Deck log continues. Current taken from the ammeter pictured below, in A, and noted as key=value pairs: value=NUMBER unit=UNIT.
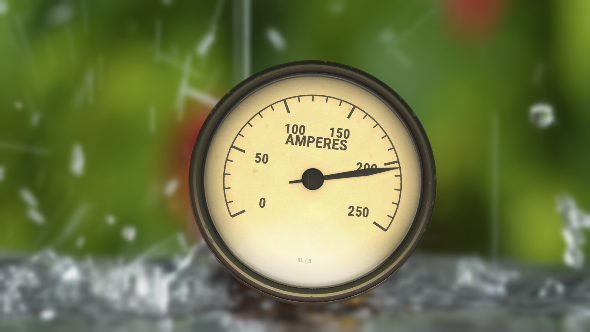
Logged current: value=205 unit=A
